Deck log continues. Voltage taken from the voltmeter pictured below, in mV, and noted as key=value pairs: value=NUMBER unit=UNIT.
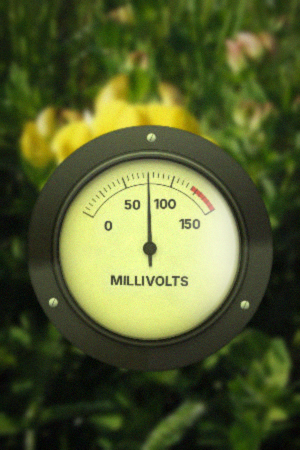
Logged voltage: value=75 unit=mV
